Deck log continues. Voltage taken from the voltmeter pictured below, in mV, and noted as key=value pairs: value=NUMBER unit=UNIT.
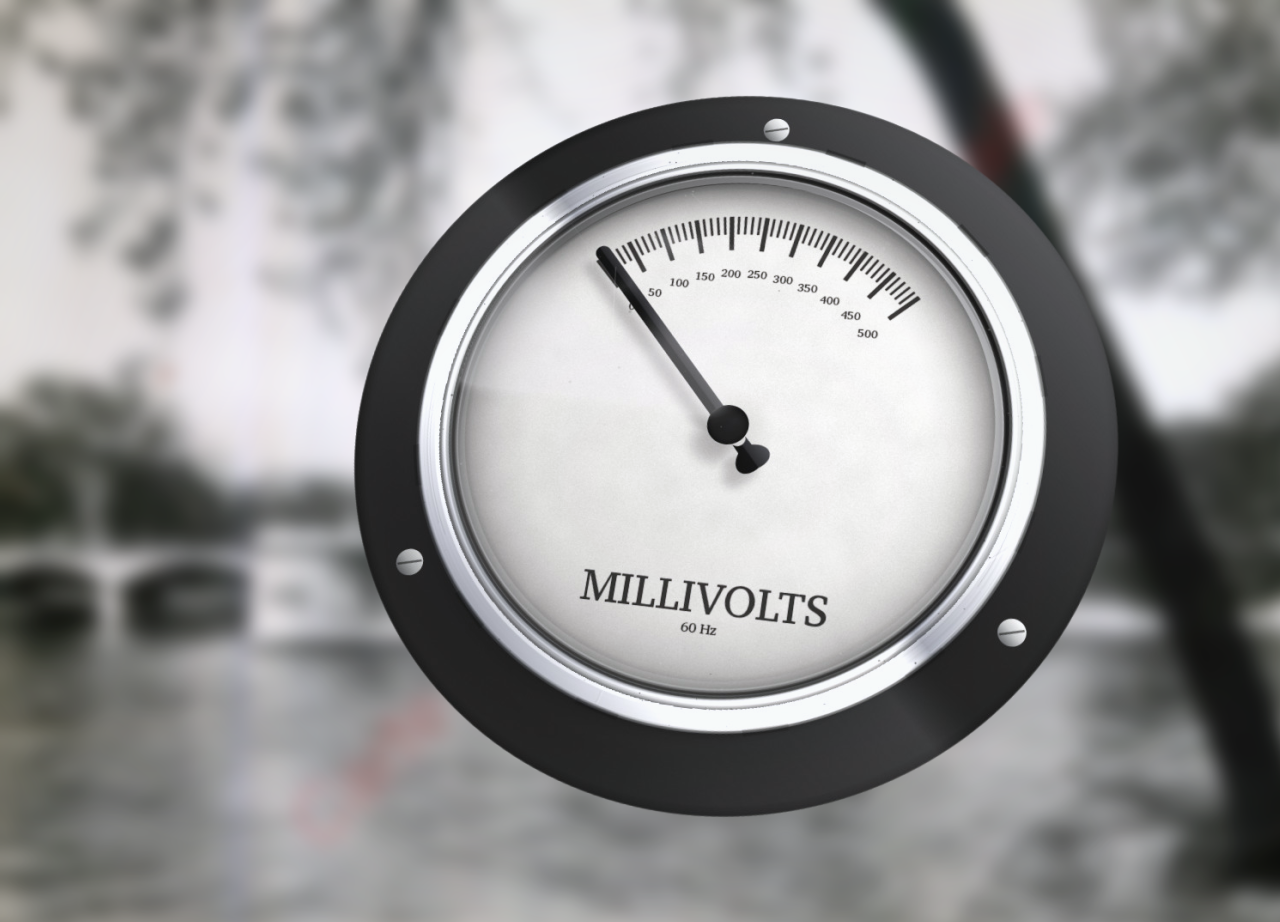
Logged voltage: value=10 unit=mV
